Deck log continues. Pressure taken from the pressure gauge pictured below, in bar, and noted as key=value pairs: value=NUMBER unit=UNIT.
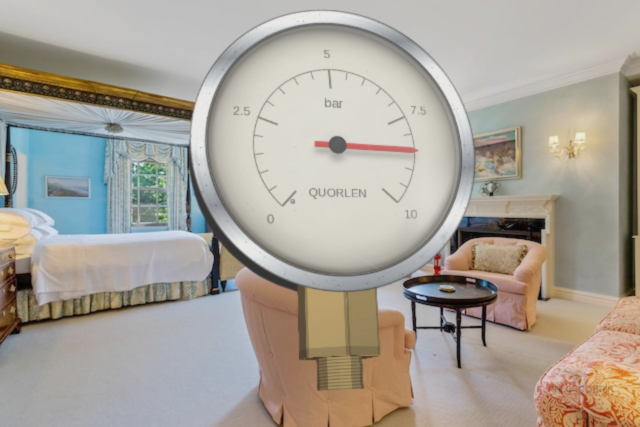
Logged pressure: value=8.5 unit=bar
